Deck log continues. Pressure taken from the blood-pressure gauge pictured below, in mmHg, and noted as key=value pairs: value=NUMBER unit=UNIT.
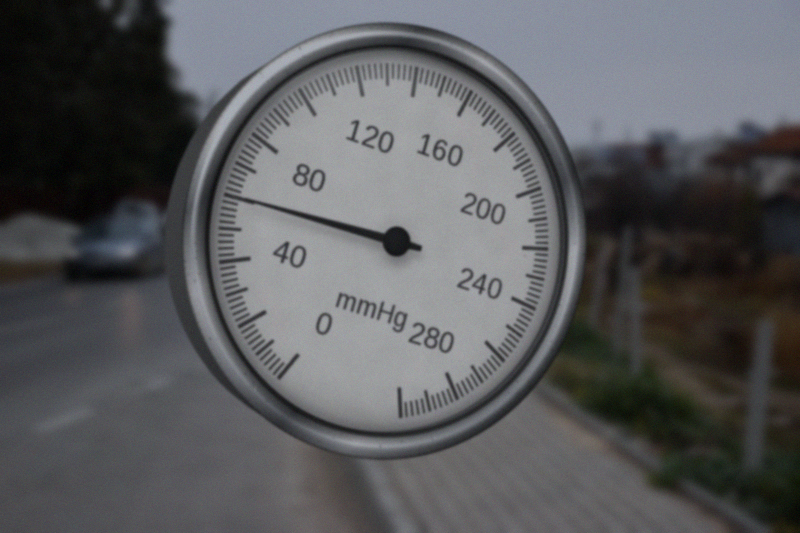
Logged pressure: value=60 unit=mmHg
